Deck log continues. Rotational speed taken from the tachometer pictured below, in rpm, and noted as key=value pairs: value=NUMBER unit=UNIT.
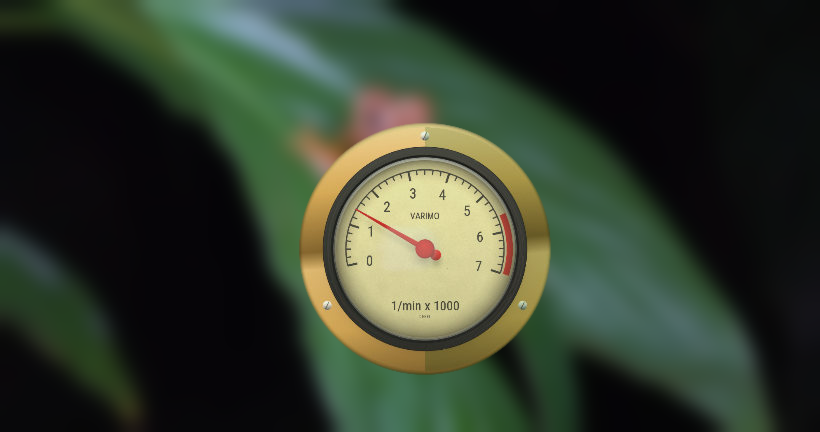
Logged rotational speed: value=1400 unit=rpm
